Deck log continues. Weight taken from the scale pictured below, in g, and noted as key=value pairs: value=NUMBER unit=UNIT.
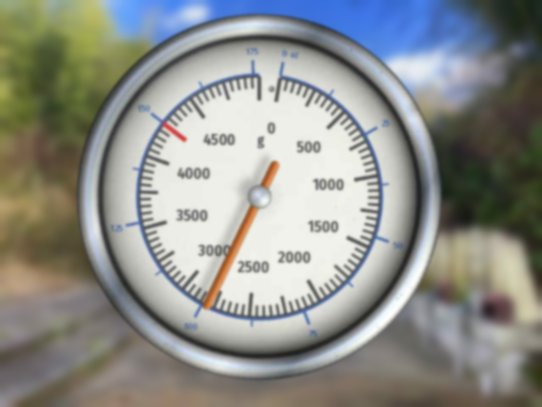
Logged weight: value=2800 unit=g
